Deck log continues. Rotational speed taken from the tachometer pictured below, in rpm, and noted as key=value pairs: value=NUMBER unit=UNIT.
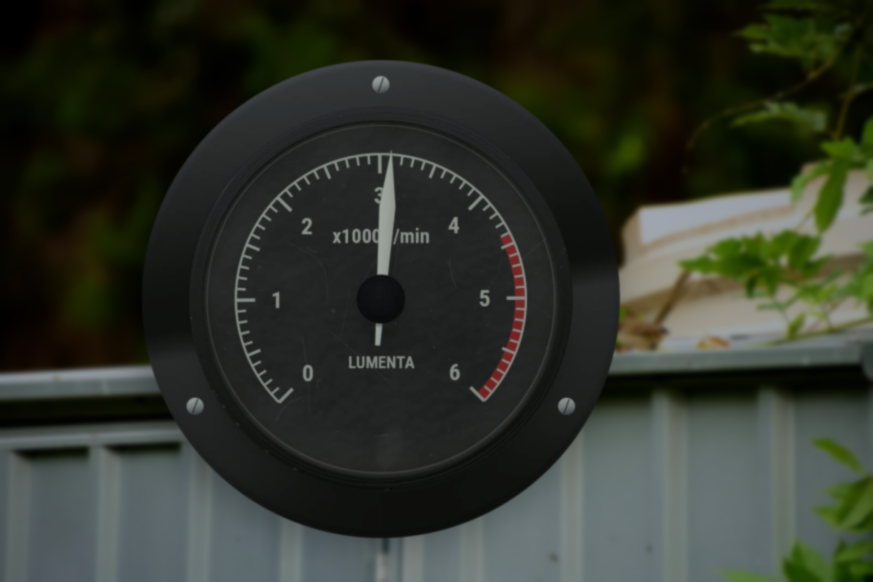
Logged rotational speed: value=3100 unit=rpm
